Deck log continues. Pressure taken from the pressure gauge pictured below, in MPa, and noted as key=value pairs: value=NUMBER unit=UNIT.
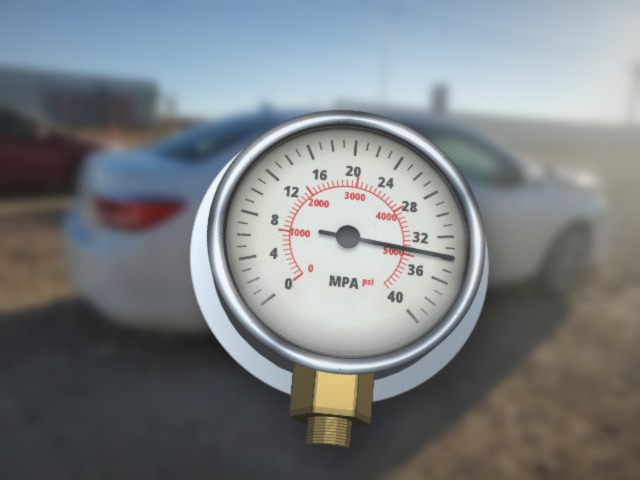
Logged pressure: value=34 unit=MPa
